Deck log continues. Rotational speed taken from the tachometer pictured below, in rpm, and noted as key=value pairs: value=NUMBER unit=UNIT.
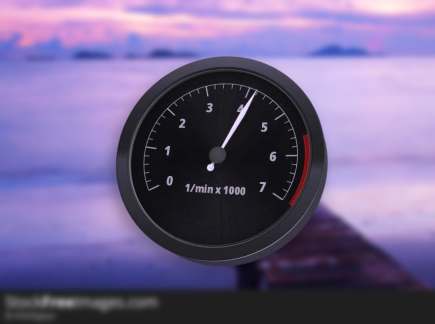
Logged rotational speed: value=4200 unit=rpm
